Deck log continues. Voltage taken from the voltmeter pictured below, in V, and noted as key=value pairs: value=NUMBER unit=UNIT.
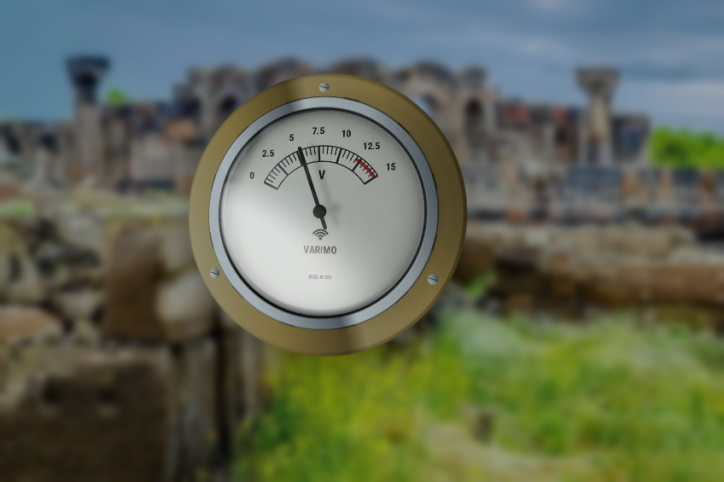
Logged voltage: value=5.5 unit=V
